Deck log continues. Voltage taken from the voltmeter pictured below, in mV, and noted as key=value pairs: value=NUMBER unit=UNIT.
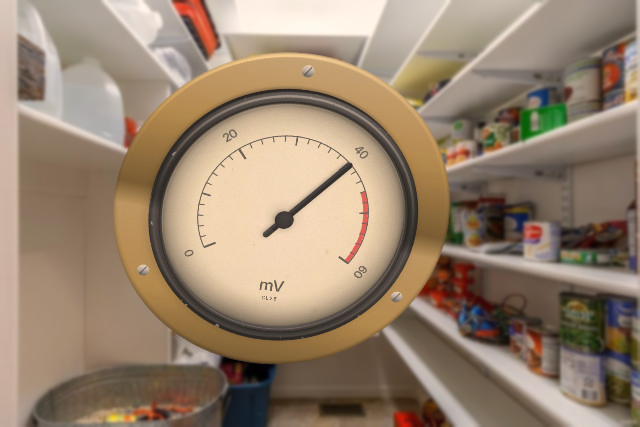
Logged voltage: value=40 unit=mV
